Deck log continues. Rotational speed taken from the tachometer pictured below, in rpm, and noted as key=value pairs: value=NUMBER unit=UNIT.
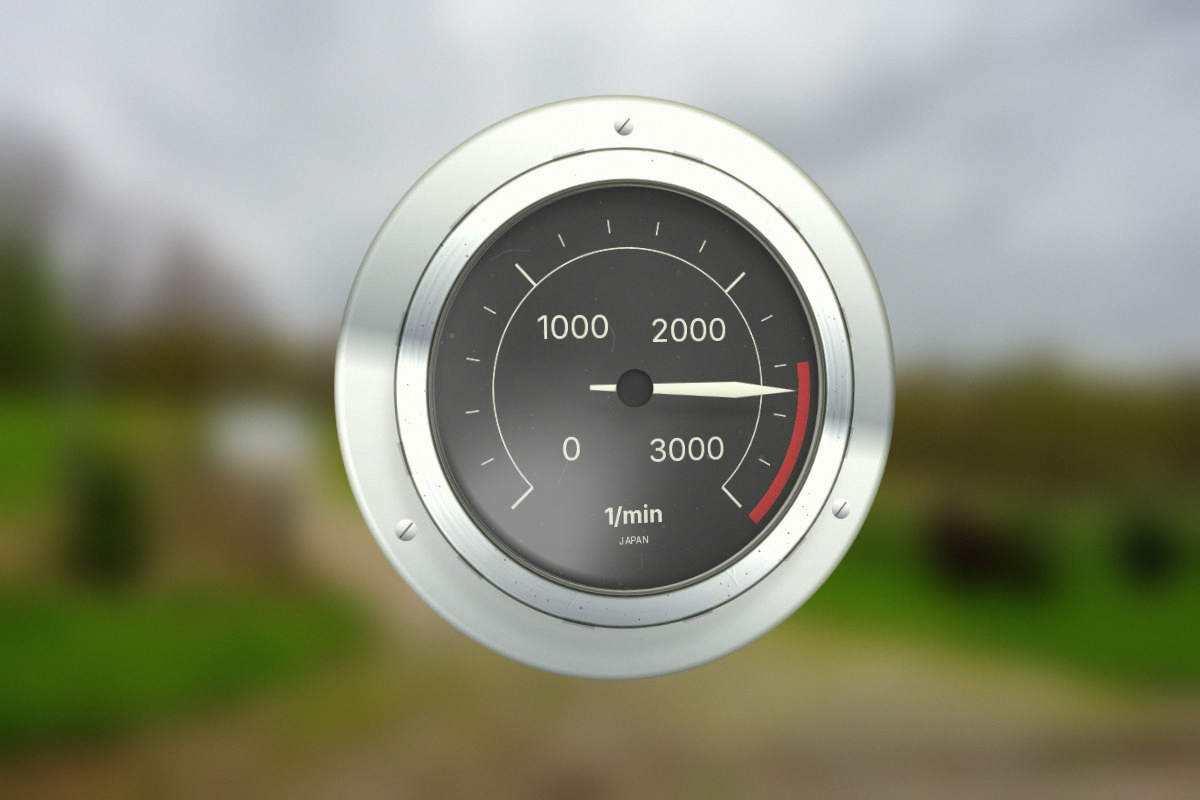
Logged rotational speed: value=2500 unit=rpm
